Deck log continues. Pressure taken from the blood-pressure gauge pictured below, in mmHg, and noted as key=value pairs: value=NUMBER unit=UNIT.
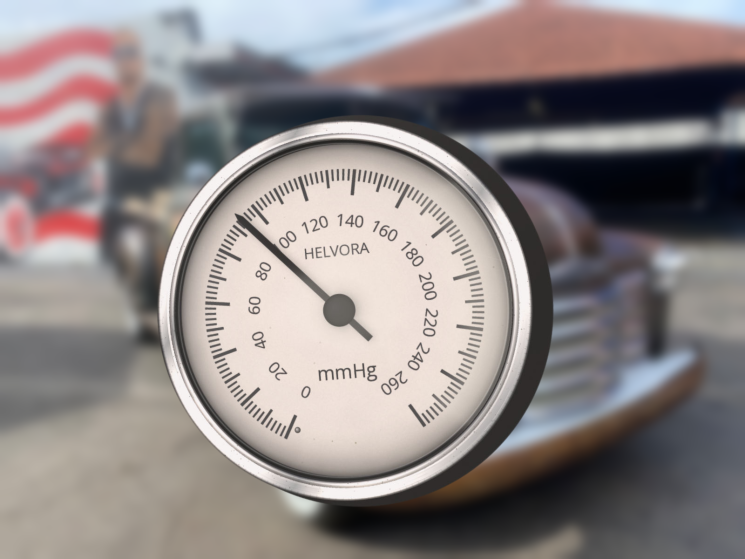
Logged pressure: value=94 unit=mmHg
